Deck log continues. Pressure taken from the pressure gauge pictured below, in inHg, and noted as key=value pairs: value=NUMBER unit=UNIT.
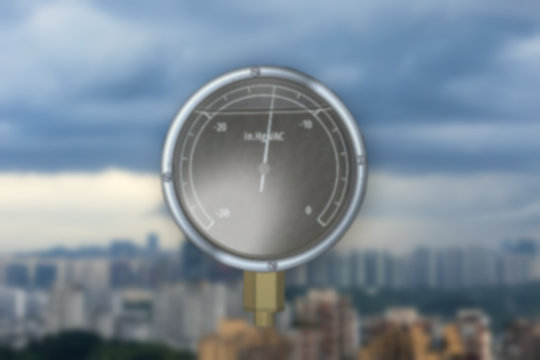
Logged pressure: value=-14 unit=inHg
